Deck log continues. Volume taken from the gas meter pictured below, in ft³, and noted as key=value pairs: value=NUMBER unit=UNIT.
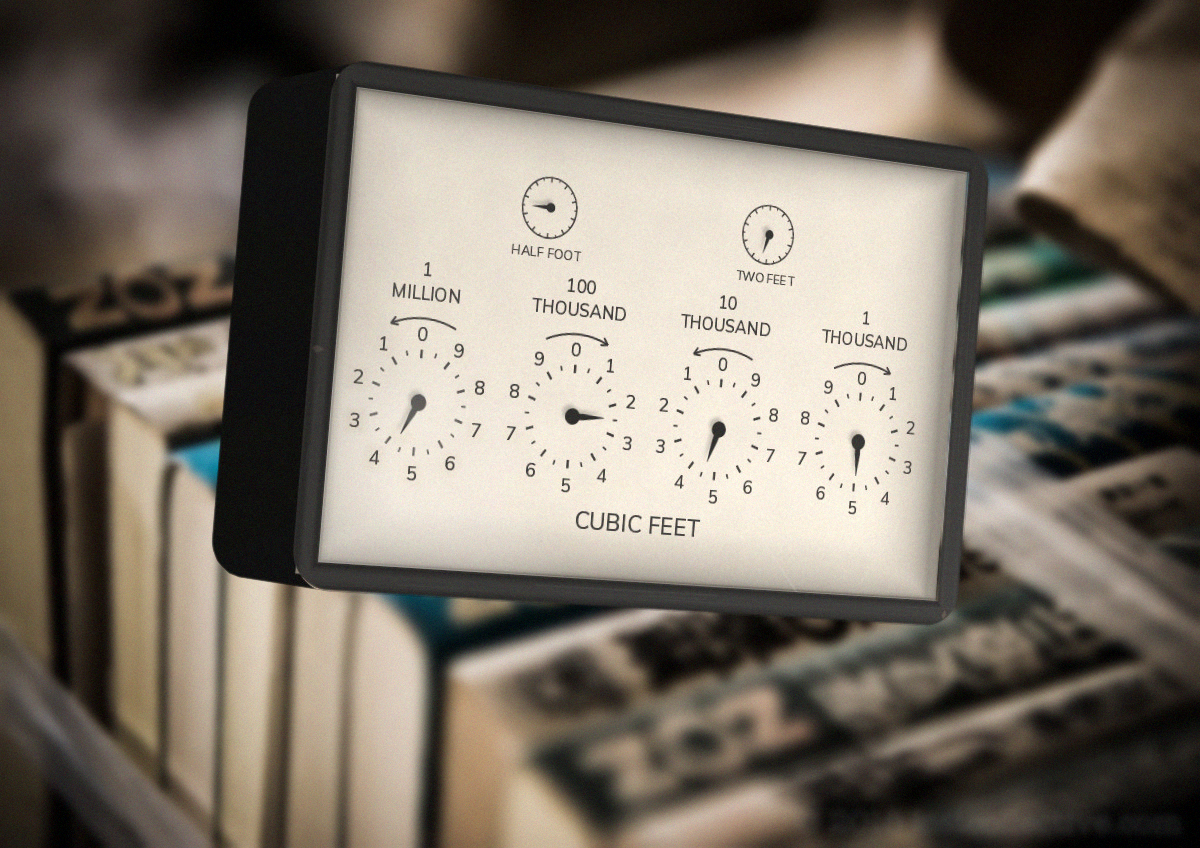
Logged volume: value=424500 unit=ft³
